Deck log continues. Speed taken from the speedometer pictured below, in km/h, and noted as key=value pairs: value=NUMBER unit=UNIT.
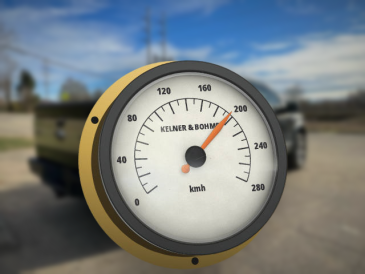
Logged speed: value=195 unit=km/h
